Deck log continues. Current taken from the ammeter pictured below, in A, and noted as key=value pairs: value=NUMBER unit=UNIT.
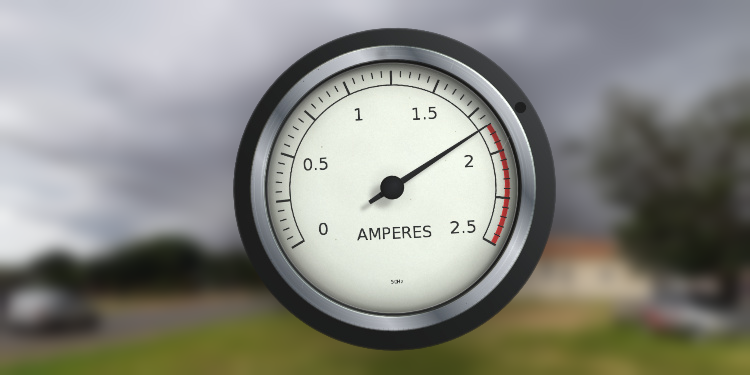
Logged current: value=1.85 unit=A
